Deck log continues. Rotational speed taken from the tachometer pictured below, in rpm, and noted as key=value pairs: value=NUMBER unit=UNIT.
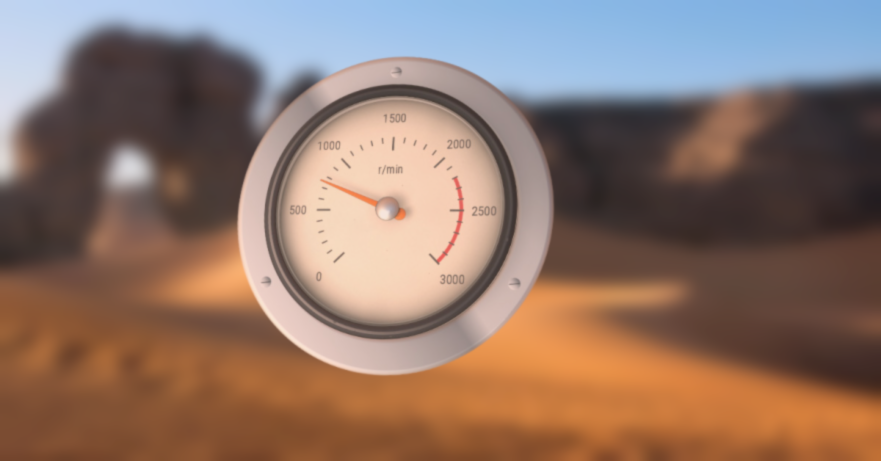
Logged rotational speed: value=750 unit=rpm
